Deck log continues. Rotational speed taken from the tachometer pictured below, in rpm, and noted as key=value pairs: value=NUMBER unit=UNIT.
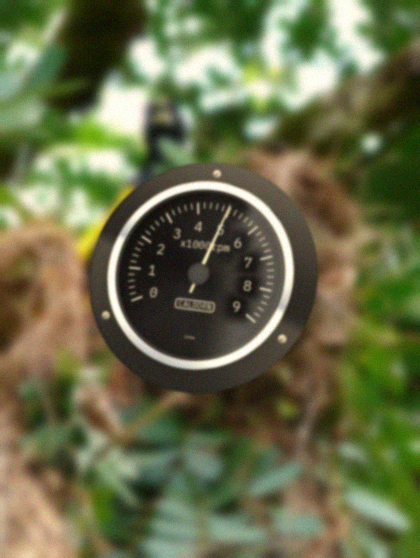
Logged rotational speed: value=5000 unit=rpm
